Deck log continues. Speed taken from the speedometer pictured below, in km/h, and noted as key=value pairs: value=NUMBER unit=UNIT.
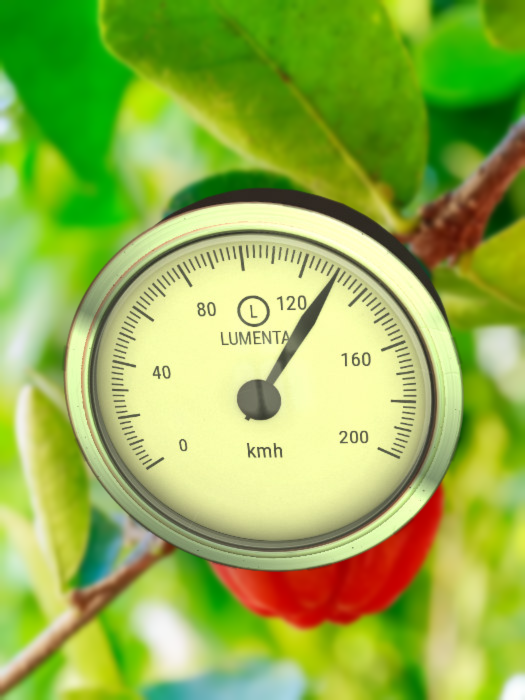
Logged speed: value=130 unit=km/h
